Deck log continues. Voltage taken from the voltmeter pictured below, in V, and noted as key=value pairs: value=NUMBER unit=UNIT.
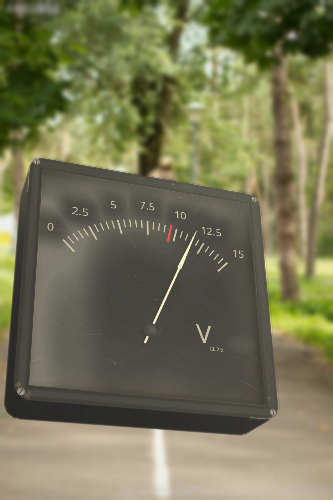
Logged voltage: value=11.5 unit=V
